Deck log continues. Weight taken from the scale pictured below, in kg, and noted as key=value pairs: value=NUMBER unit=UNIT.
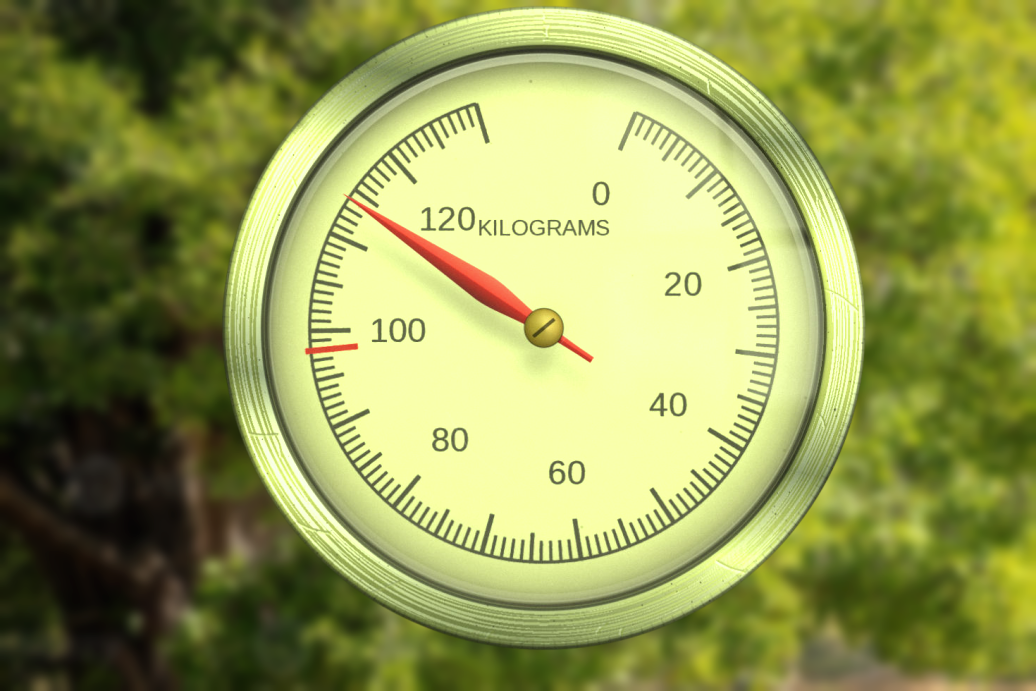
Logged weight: value=114 unit=kg
